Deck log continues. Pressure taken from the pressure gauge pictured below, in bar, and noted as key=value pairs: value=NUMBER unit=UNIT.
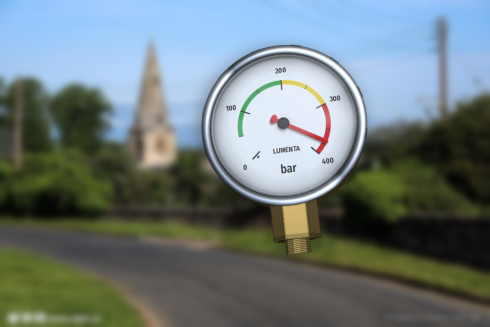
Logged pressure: value=375 unit=bar
